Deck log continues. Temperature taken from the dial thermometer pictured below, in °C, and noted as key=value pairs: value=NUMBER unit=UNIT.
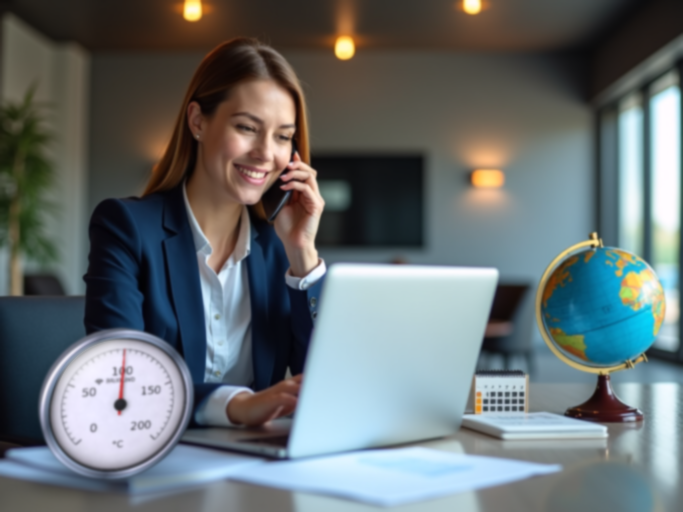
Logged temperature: value=100 unit=°C
